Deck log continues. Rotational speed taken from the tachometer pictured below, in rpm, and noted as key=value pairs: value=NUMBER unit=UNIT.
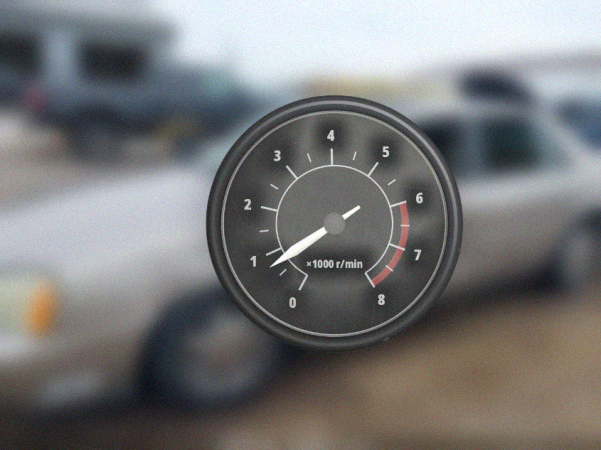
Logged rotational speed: value=750 unit=rpm
